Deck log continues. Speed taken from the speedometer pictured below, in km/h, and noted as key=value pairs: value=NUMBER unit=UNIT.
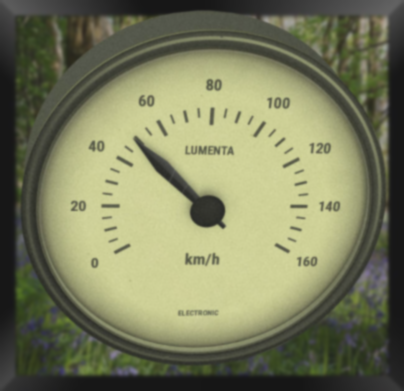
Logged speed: value=50 unit=km/h
